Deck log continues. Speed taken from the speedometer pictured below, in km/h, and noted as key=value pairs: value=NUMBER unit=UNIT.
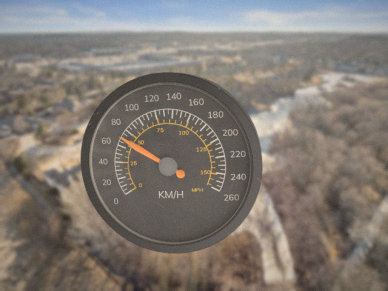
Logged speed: value=70 unit=km/h
